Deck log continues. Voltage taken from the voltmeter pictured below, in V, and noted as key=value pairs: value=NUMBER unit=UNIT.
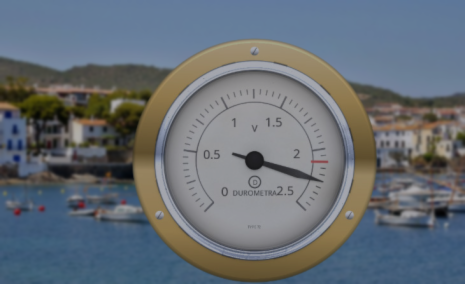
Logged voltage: value=2.25 unit=V
